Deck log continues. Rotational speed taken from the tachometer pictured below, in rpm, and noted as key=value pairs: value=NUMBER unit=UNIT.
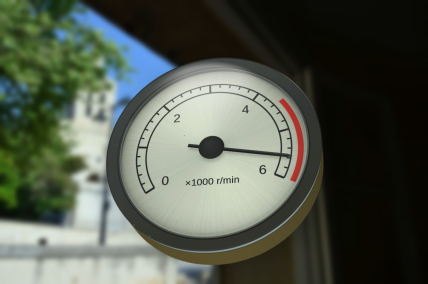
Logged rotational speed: value=5600 unit=rpm
